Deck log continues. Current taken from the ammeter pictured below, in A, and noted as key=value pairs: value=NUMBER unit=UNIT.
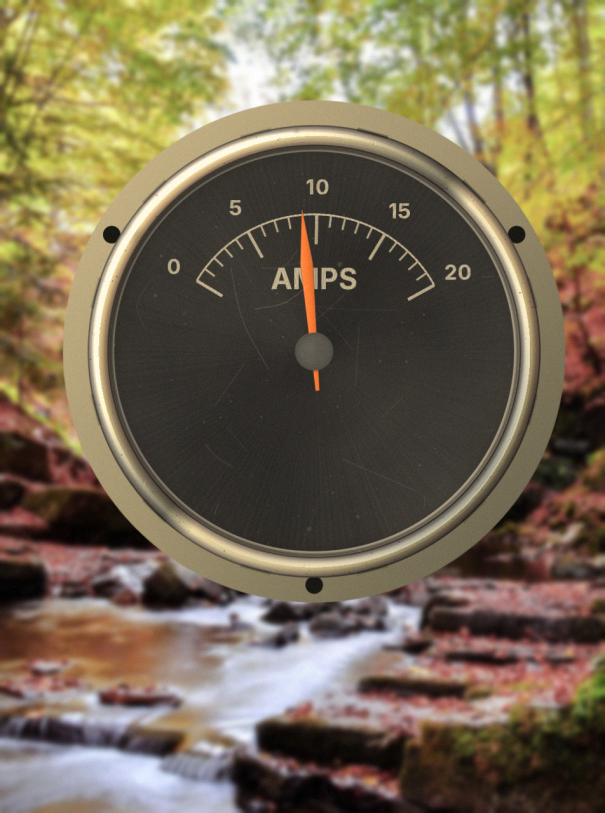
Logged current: value=9 unit=A
